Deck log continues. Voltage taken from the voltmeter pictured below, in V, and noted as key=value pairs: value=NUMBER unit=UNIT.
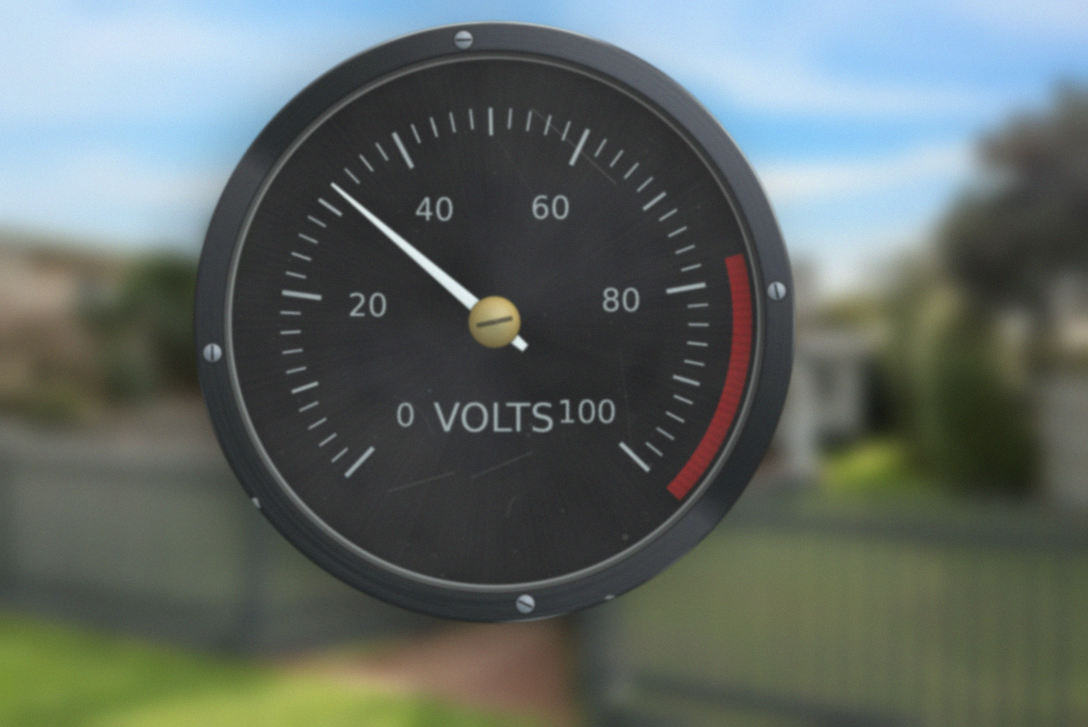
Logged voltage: value=32 unit=V
